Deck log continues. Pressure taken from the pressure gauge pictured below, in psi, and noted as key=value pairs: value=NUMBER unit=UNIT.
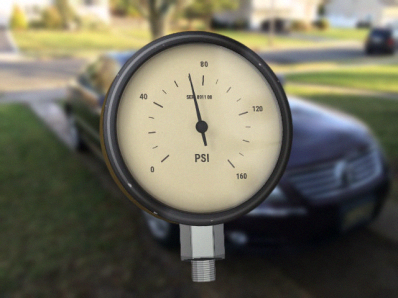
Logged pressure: value=70 unit=psi
